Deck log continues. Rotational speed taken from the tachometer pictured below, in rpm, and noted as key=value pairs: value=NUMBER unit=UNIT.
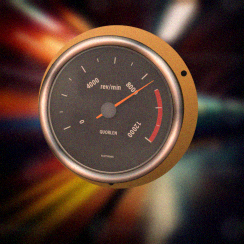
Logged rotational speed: value=8500 unit=rpm
